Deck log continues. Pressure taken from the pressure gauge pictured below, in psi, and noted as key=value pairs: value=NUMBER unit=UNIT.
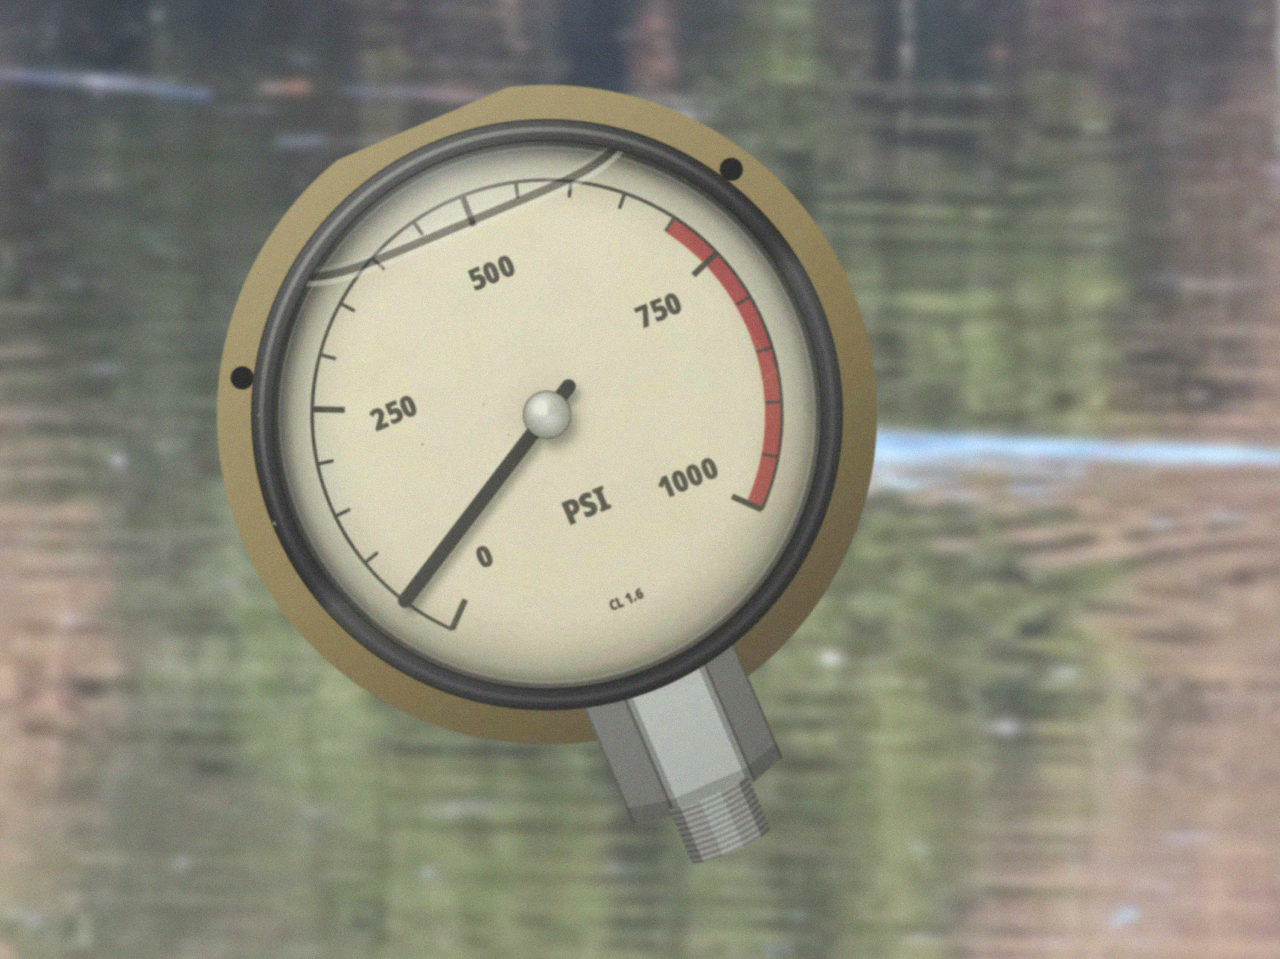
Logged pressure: value=50 unit=psi
